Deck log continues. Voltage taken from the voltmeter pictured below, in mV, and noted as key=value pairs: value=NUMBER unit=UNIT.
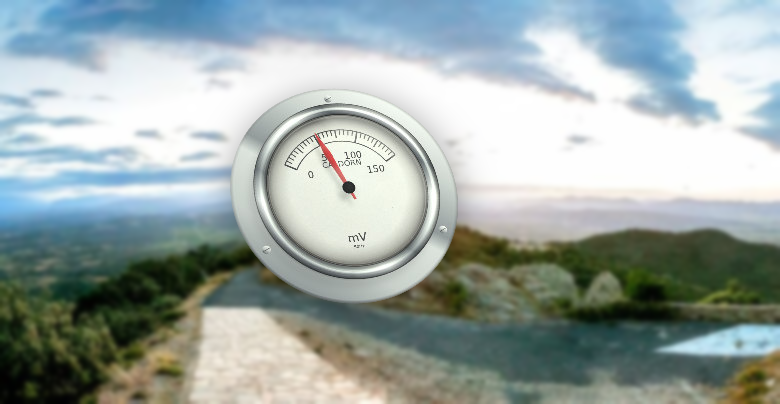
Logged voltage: value=50 unit=mV
